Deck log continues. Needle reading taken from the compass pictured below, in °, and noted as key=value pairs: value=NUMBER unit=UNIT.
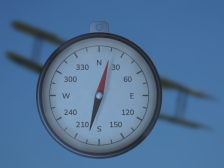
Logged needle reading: value=15 unit=°
